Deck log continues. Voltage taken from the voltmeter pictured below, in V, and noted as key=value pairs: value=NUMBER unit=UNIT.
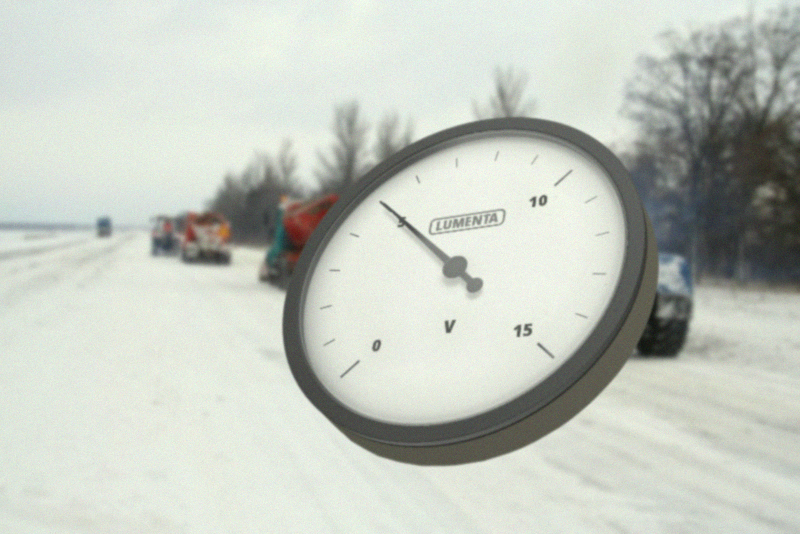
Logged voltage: value=5 unit=V
